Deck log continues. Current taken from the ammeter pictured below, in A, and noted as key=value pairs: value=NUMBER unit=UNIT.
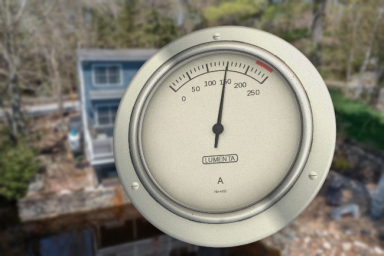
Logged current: value=150 unit=A
